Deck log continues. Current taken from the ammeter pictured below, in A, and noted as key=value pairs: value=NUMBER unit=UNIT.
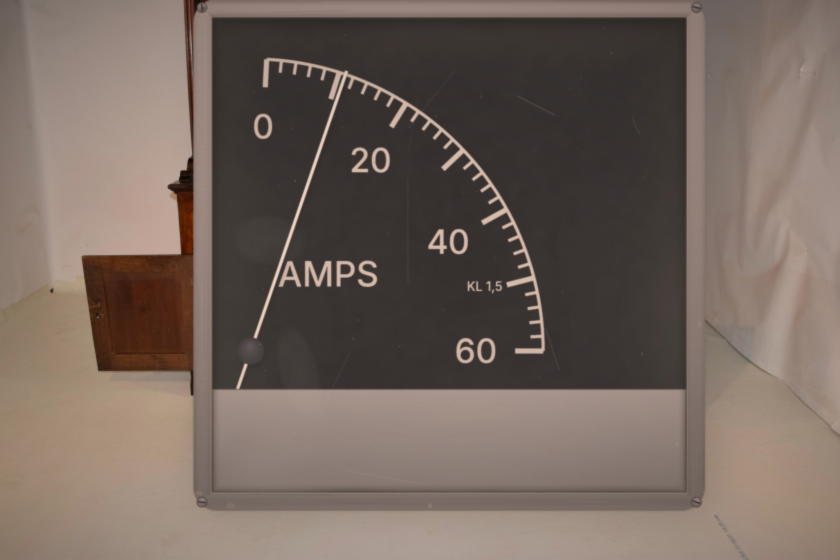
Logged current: value=11 unit=A
